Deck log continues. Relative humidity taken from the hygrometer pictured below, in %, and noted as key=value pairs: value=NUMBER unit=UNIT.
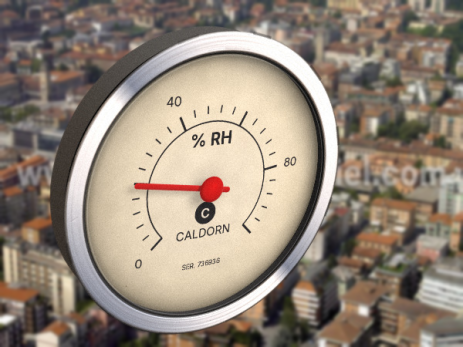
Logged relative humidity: value=20 unit=%
